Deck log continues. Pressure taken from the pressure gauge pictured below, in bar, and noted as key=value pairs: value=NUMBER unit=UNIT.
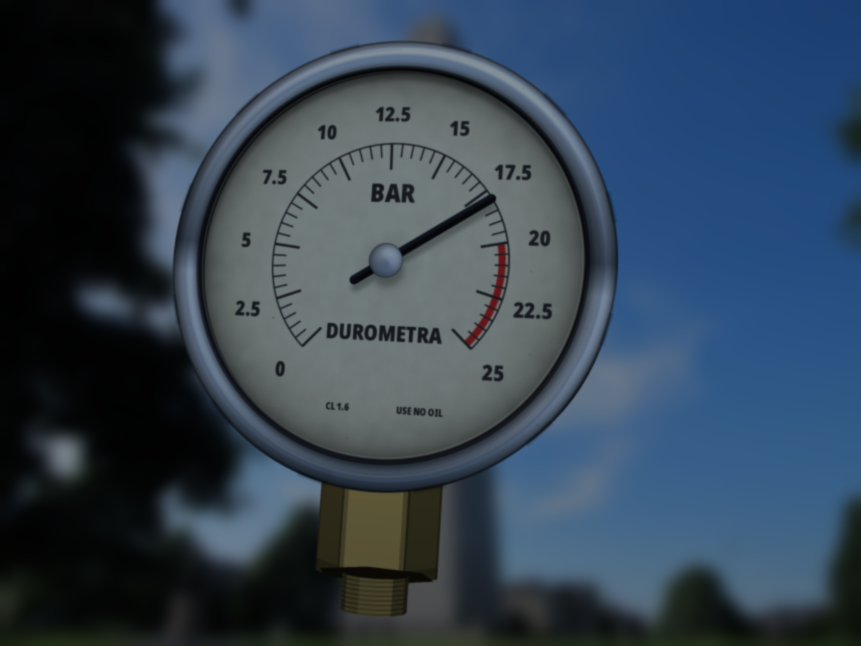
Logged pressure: value=18 unit=bar
